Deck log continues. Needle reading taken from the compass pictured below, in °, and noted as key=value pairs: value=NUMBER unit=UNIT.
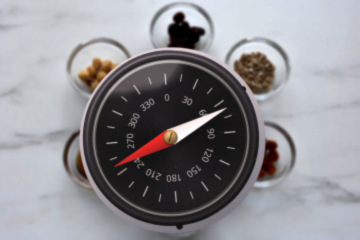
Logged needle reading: value=247.5 unit=°
